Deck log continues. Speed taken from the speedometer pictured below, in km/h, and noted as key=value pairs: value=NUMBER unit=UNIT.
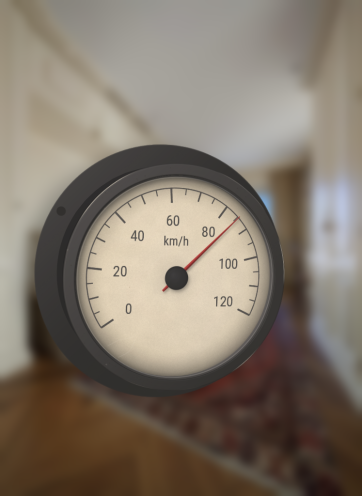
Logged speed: value=85 unit=km/h
